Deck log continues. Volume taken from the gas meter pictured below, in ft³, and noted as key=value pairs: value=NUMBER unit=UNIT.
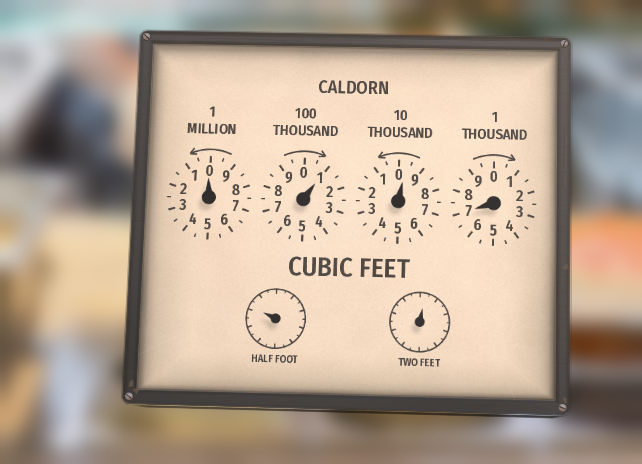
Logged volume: value=9700 unit=ft³
